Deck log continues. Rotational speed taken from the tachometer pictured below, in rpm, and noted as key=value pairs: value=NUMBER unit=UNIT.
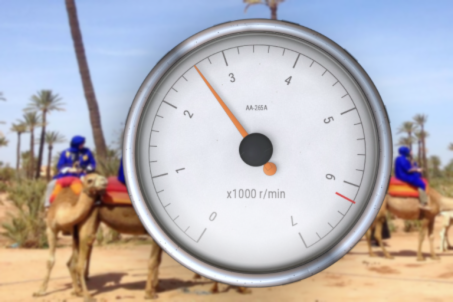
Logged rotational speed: value=2600 unit=rpm
